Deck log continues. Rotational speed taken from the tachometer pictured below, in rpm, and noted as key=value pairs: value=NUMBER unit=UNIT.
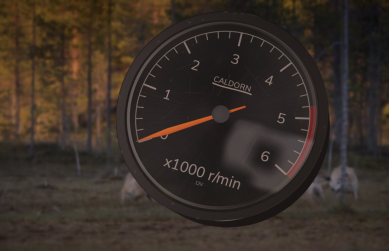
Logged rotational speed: value=0 unit=rpm
